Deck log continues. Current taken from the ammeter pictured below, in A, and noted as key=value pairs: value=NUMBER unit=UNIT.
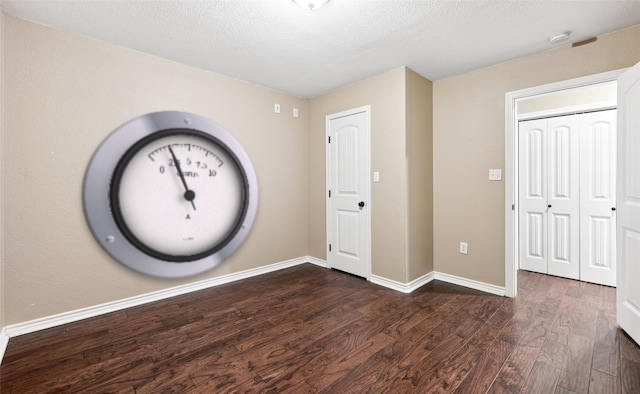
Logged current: value=2.5 unit=A
